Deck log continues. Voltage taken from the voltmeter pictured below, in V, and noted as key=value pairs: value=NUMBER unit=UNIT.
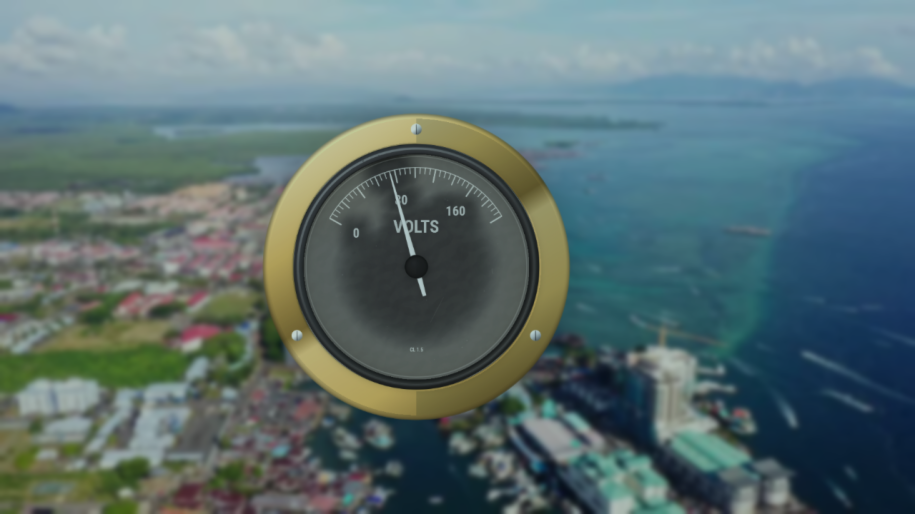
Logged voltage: value=75 unit=V
